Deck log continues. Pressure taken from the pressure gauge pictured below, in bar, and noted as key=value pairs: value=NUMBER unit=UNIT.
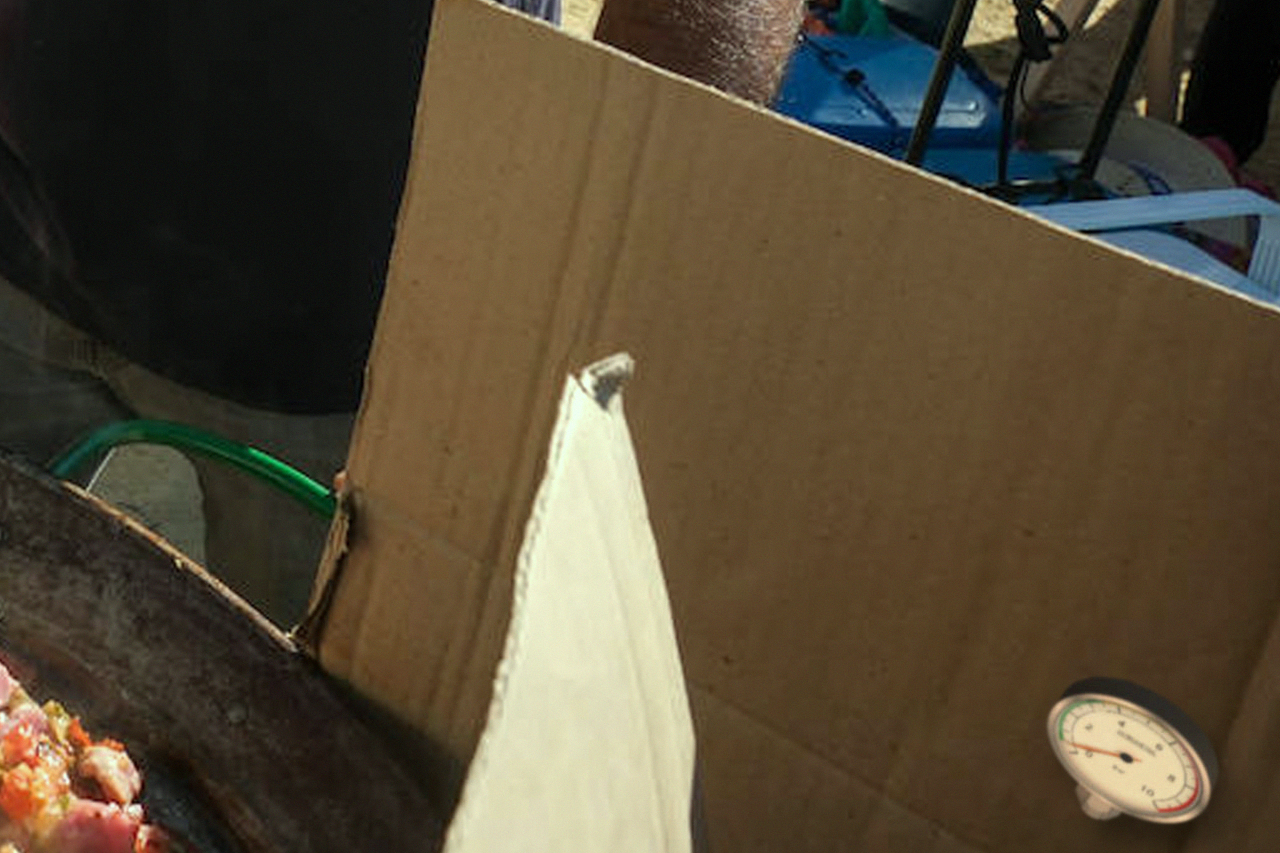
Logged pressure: value=0.5 unit=bar
